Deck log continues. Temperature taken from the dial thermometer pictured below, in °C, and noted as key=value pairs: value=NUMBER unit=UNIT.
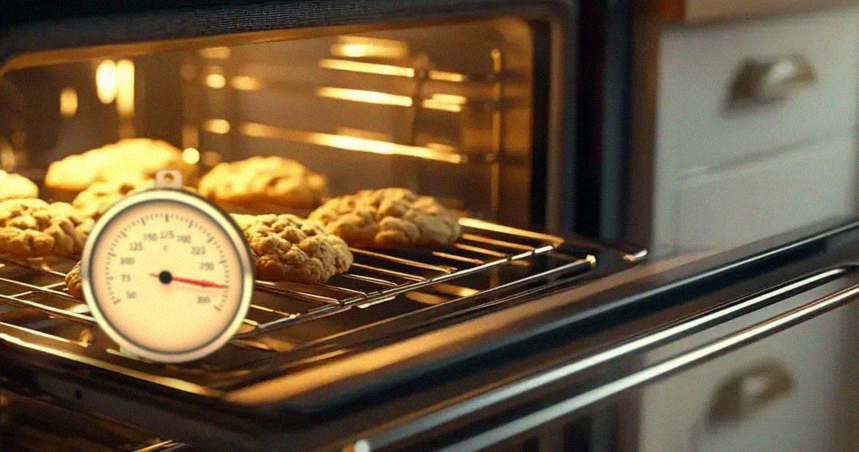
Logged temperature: value=275 unit=°C
